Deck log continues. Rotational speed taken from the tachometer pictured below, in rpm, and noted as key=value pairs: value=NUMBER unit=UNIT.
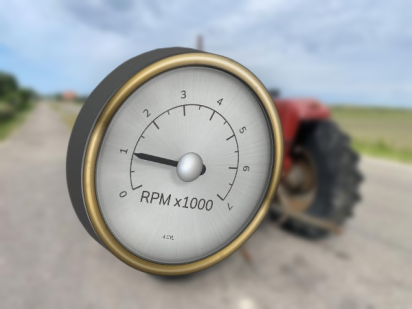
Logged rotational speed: value=1000 unit=rpm
